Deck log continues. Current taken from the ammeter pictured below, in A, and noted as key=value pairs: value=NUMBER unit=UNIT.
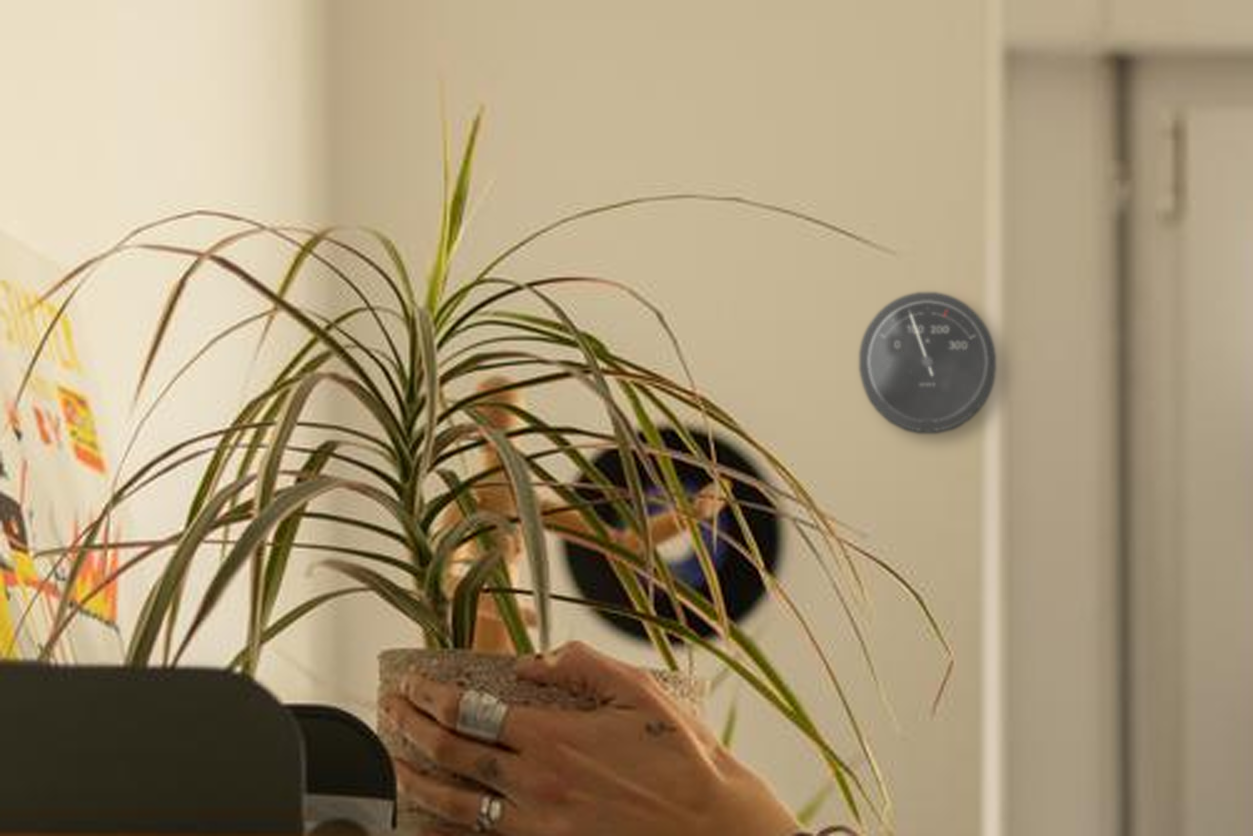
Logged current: value=100 unit=A
